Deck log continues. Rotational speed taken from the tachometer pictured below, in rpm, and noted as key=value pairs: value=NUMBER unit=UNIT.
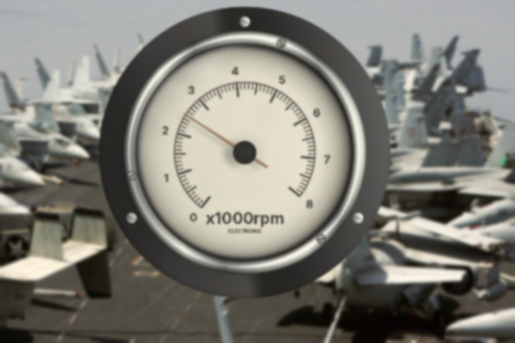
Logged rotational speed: value=2500 unit=rpm
